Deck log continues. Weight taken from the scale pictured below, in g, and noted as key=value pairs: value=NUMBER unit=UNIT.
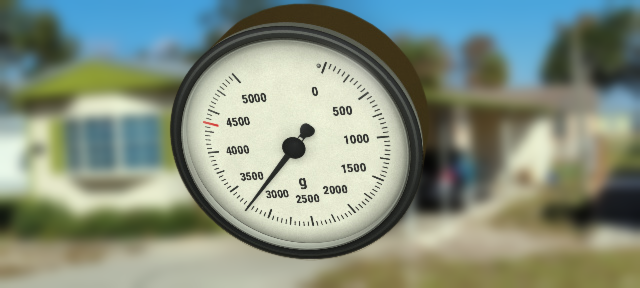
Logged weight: value=3250 unit=g
